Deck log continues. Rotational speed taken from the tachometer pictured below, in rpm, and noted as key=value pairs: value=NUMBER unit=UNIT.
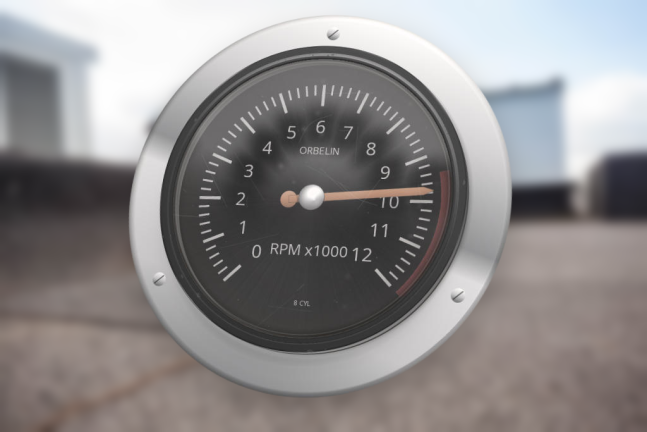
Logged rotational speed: value=9800 unit=rpm
